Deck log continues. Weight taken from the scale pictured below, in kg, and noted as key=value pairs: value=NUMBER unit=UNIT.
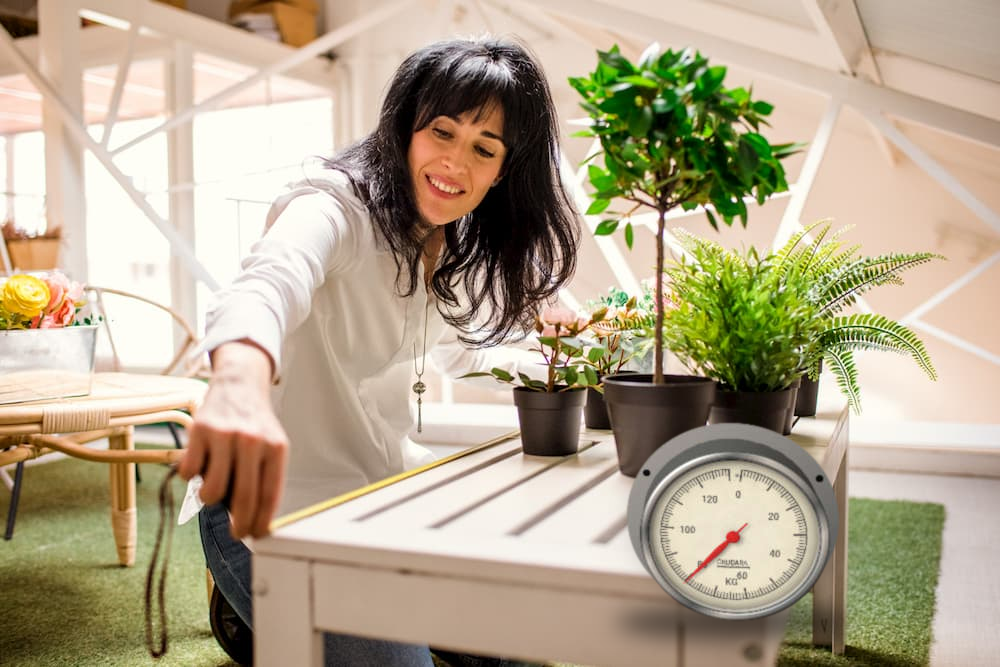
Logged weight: value=80 unit=kg
